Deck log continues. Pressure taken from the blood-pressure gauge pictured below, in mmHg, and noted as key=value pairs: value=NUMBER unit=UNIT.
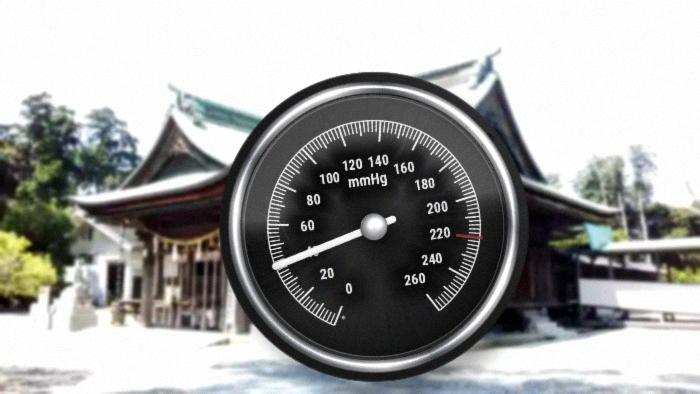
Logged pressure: value=40 unit=mmHg
